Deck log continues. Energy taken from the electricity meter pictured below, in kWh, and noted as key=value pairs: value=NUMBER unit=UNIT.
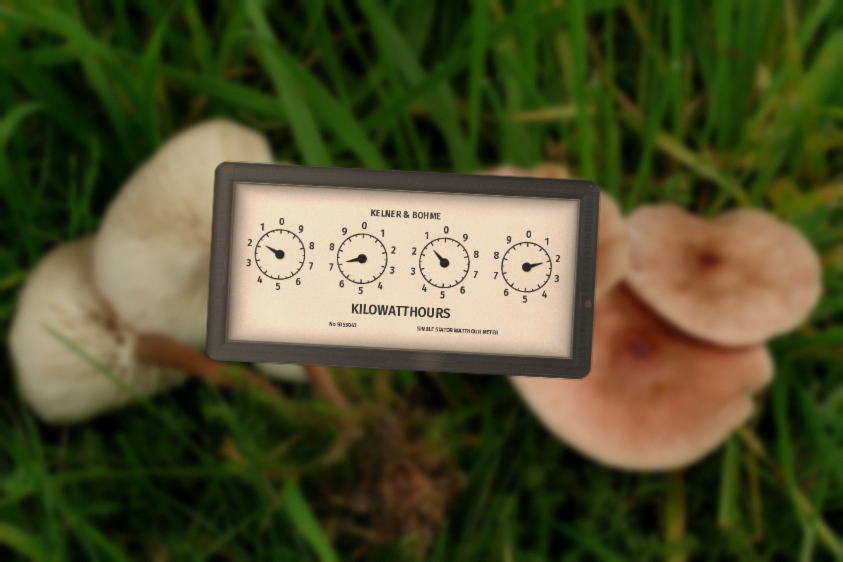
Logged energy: value=1712 unit=kWh
